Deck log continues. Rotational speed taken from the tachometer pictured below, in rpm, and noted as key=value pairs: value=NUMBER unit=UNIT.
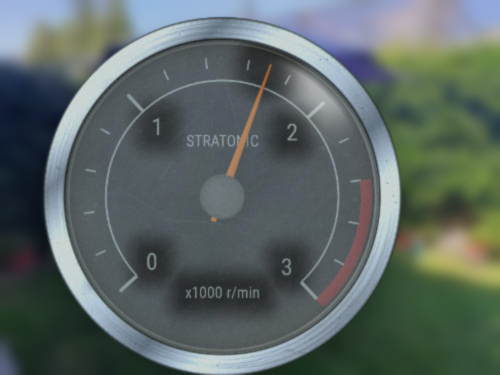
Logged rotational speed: value=1700 unit=rpm
